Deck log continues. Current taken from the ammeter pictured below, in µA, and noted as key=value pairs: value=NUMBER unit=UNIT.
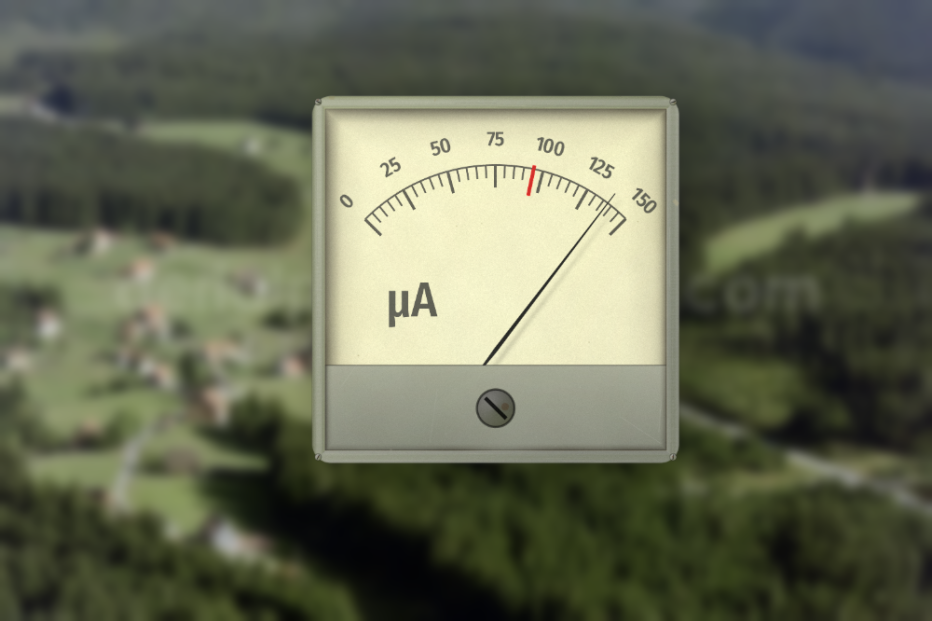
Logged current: value=137.5 unit=µA
